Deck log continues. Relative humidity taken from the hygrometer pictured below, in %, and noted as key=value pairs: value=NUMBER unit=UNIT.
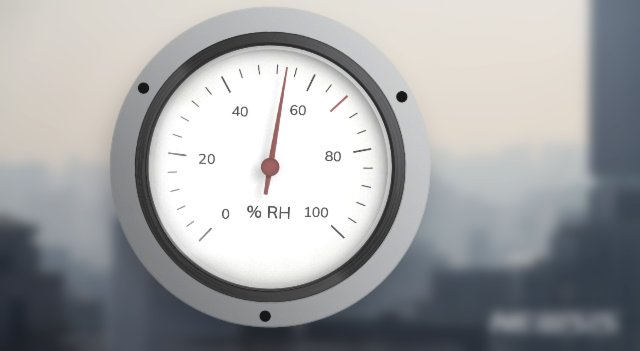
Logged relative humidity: value=54 unit=%
